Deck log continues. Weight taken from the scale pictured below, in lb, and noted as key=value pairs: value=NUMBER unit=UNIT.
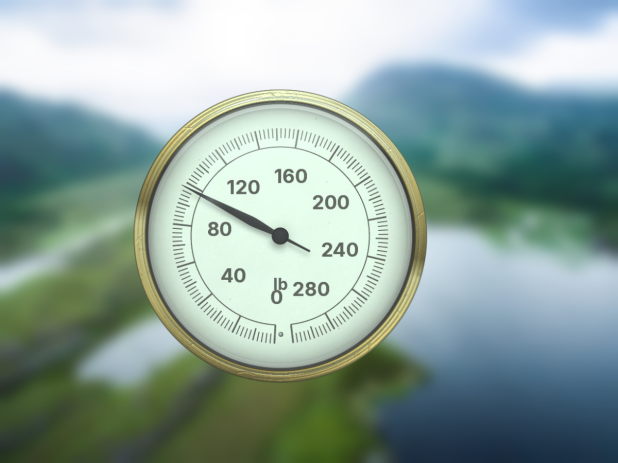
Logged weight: value=98 unit=lb
